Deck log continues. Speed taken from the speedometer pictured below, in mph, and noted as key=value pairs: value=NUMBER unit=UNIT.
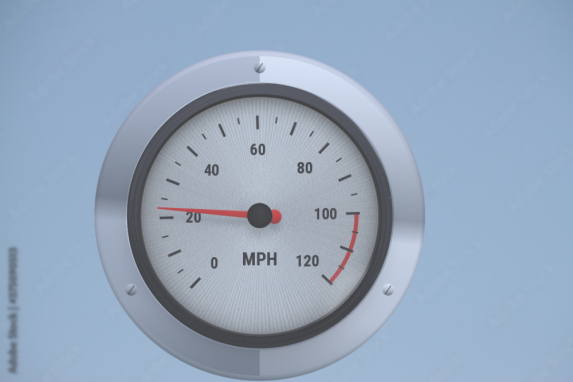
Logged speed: value=22.5 unit=mph
